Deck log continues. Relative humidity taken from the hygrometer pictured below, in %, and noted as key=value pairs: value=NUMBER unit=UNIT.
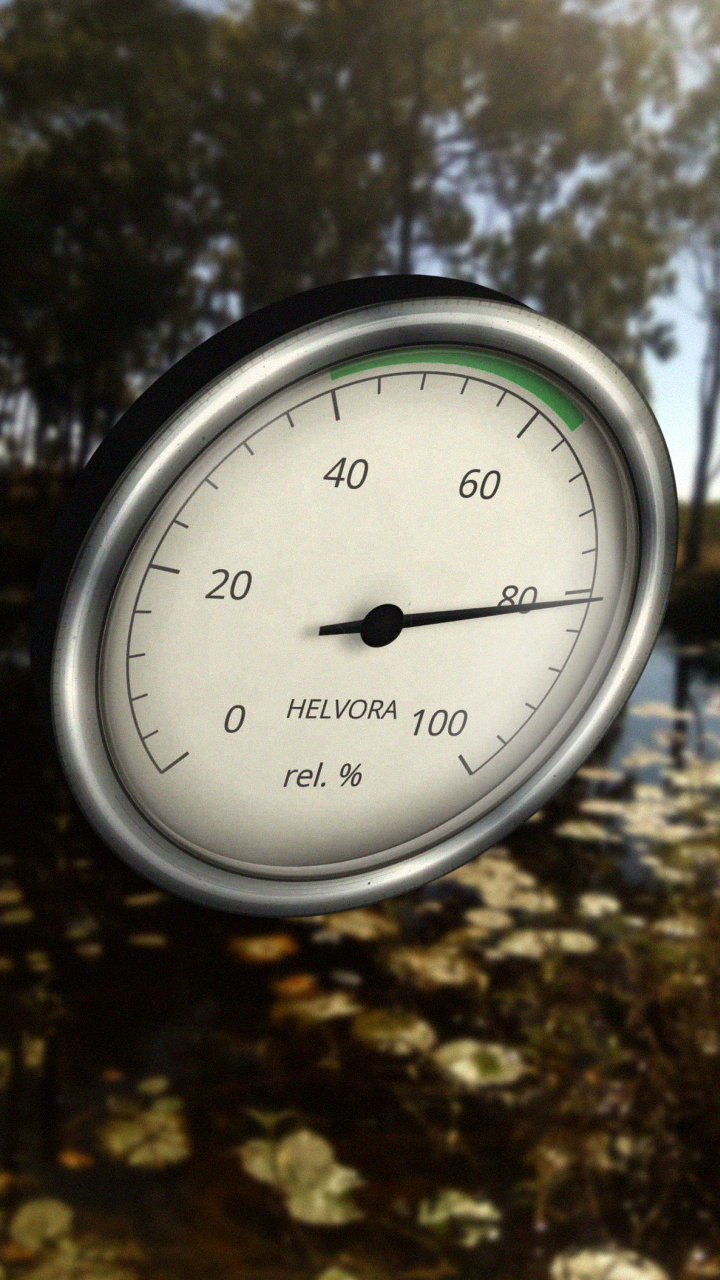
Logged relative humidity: value=80 unit=%
